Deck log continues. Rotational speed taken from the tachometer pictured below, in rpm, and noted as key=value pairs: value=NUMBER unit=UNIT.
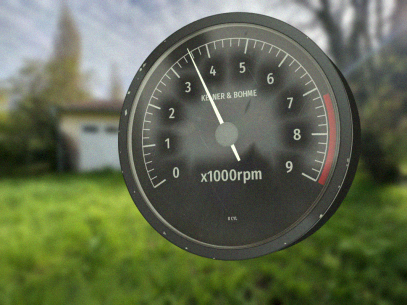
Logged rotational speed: value=3600 unit=rpm
